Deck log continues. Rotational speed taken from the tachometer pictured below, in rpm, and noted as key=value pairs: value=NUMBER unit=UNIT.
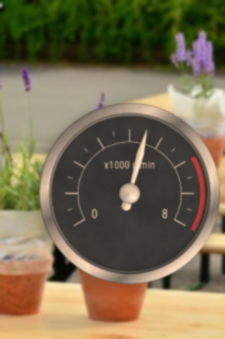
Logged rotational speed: value=4500 unit=rpm
